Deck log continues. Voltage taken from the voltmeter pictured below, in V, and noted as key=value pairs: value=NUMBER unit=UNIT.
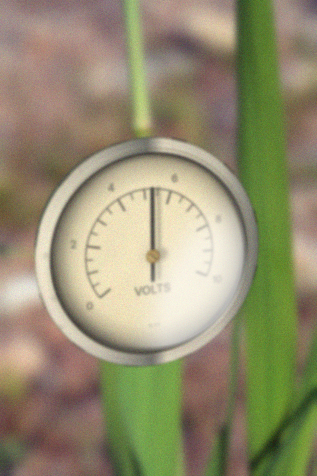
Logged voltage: value=5.25 unit=V
